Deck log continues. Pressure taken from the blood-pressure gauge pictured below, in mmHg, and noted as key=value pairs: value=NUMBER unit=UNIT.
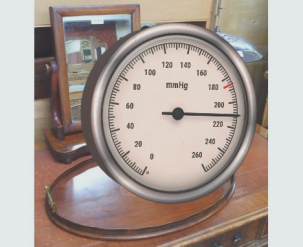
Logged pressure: value=210 unit=mmHg
